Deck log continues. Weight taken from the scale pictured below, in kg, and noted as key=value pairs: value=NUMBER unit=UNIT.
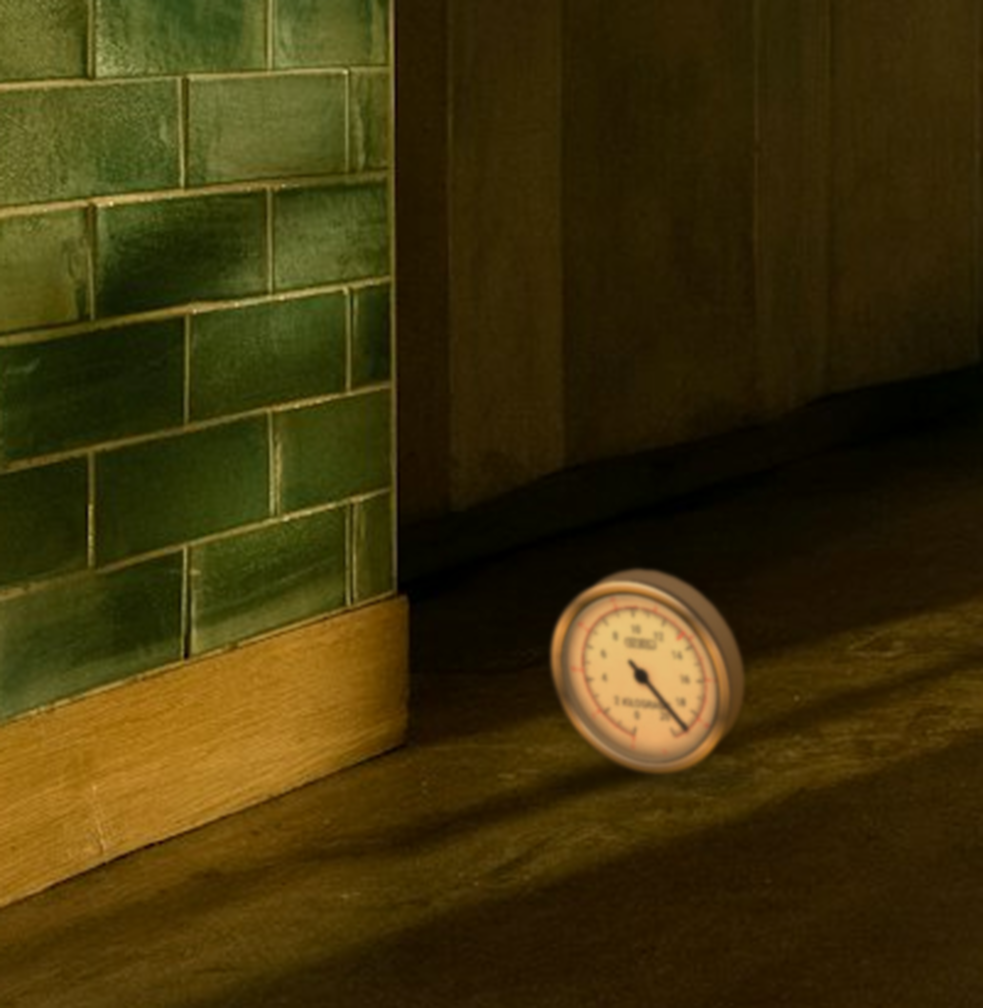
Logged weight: value=19 unit=kg
